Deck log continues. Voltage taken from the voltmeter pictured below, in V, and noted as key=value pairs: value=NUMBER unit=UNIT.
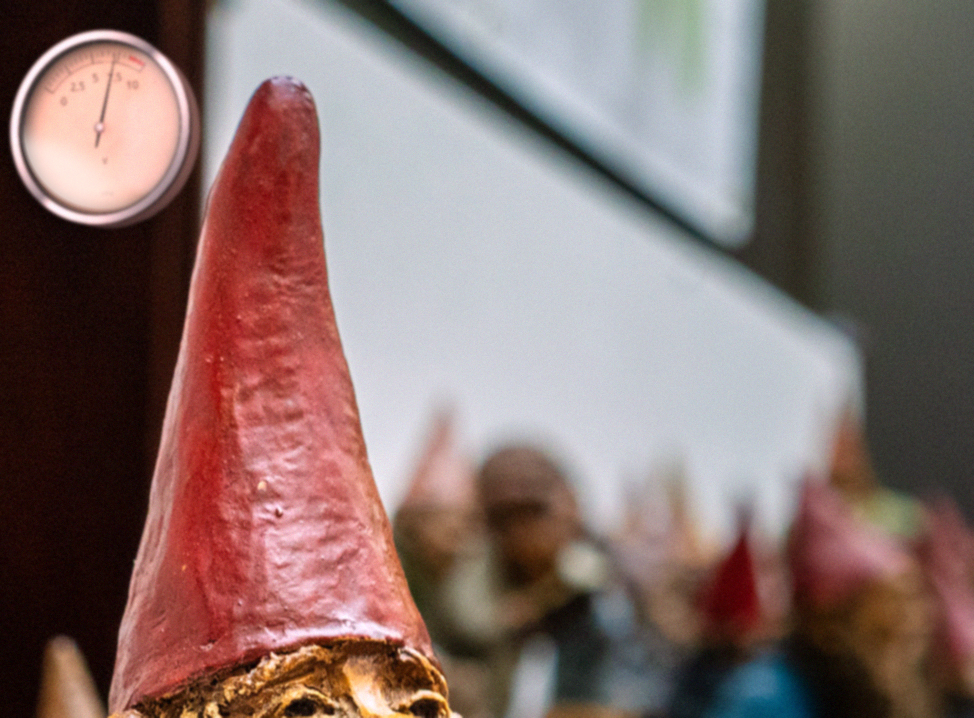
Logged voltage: value=7.5 unit=V
